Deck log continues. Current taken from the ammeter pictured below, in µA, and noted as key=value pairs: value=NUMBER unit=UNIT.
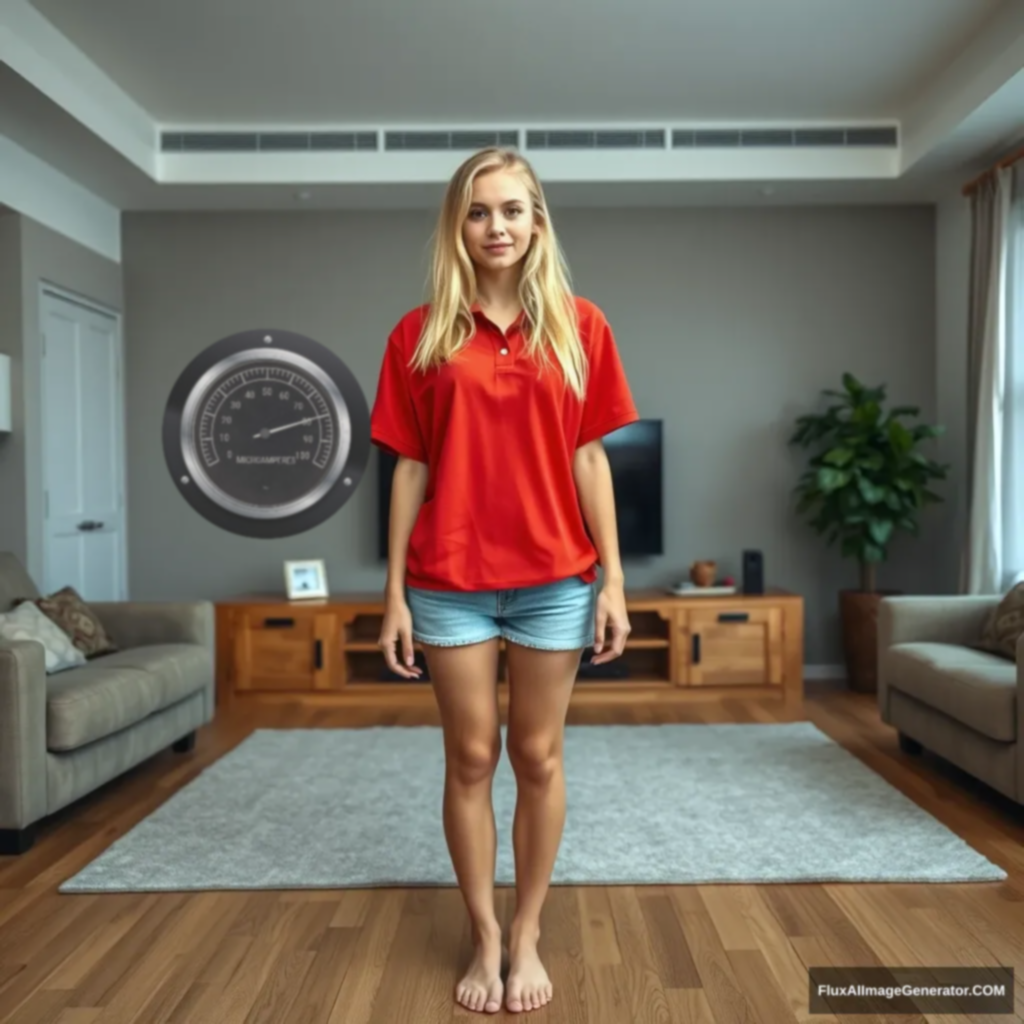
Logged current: value=80 unit=µA
